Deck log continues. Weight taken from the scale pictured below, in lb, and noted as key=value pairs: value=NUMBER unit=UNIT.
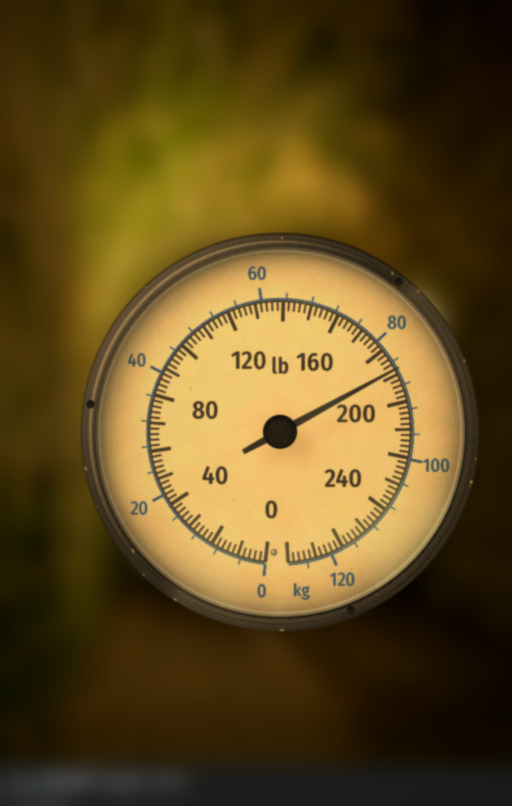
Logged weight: value=188 unit=lb
